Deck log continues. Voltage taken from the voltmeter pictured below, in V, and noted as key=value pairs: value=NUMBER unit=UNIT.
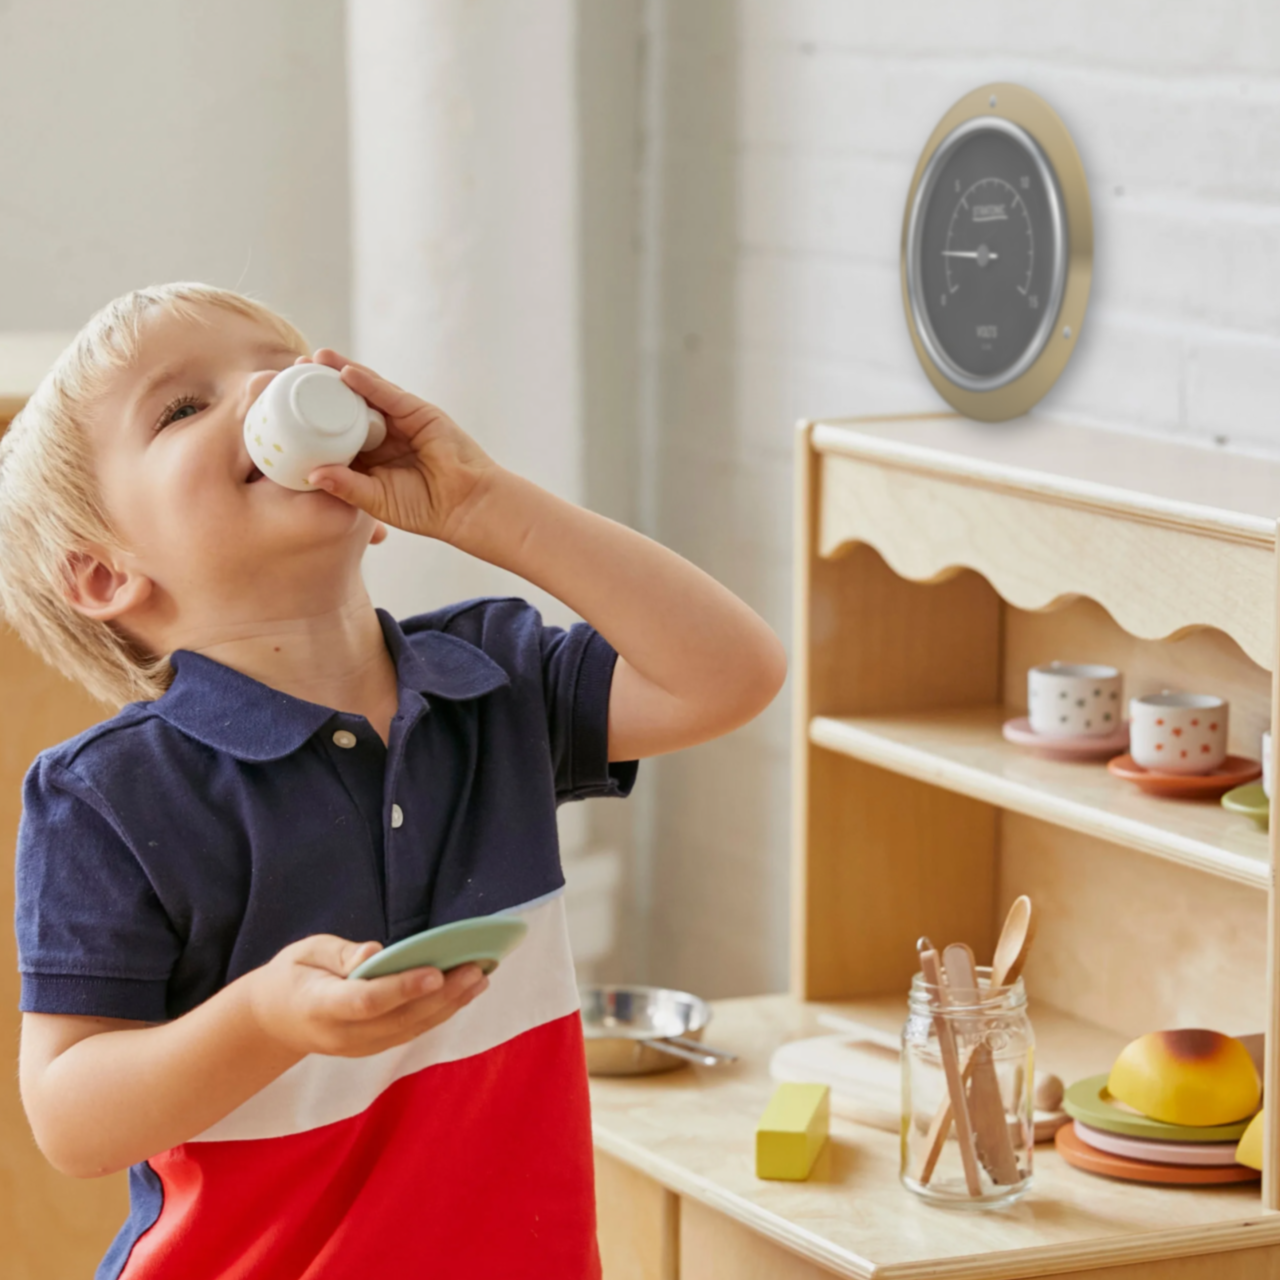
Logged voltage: value=2 unit=V
